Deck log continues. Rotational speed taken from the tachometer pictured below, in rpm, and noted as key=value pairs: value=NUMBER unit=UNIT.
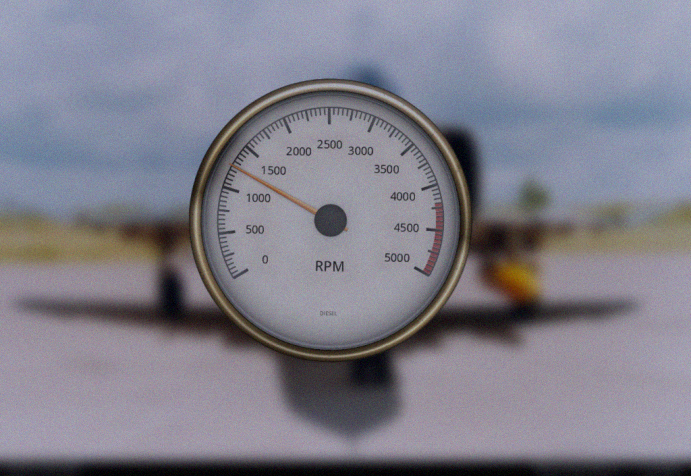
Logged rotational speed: value=1250 unit=rpm
